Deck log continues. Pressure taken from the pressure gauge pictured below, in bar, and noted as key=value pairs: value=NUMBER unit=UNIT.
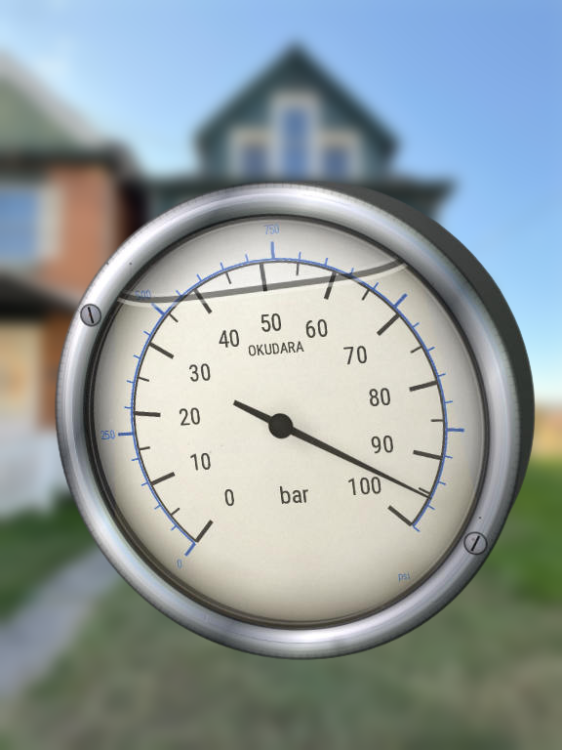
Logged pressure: value=95 unit=bar
